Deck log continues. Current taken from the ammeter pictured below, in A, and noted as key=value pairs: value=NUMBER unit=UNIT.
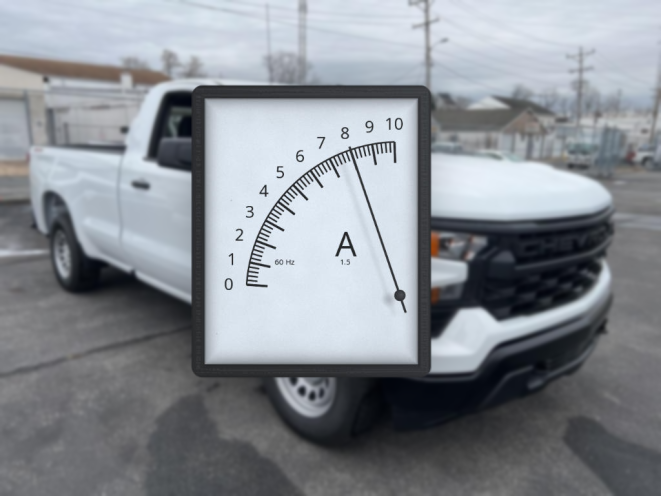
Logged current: value=8 unit=A
